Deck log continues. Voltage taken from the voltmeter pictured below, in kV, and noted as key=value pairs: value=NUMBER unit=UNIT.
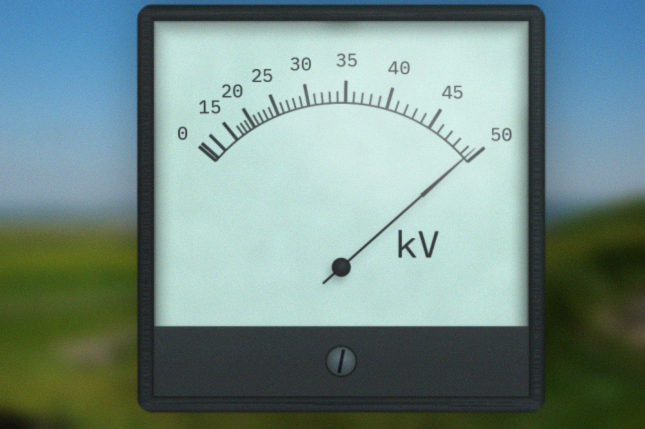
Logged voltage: value=49.5 unit=kV
